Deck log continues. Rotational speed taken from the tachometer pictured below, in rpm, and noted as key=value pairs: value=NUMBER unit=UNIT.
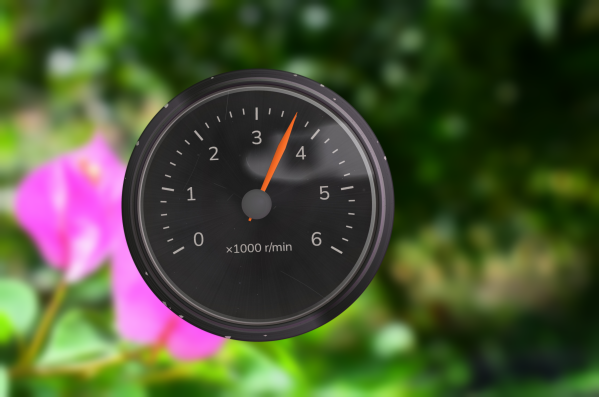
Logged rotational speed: value=3600 unit=rpm
